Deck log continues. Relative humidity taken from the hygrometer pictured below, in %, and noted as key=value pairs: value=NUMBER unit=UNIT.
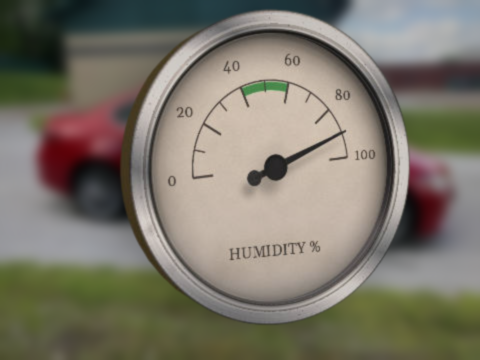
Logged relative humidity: value=90 unit=%
